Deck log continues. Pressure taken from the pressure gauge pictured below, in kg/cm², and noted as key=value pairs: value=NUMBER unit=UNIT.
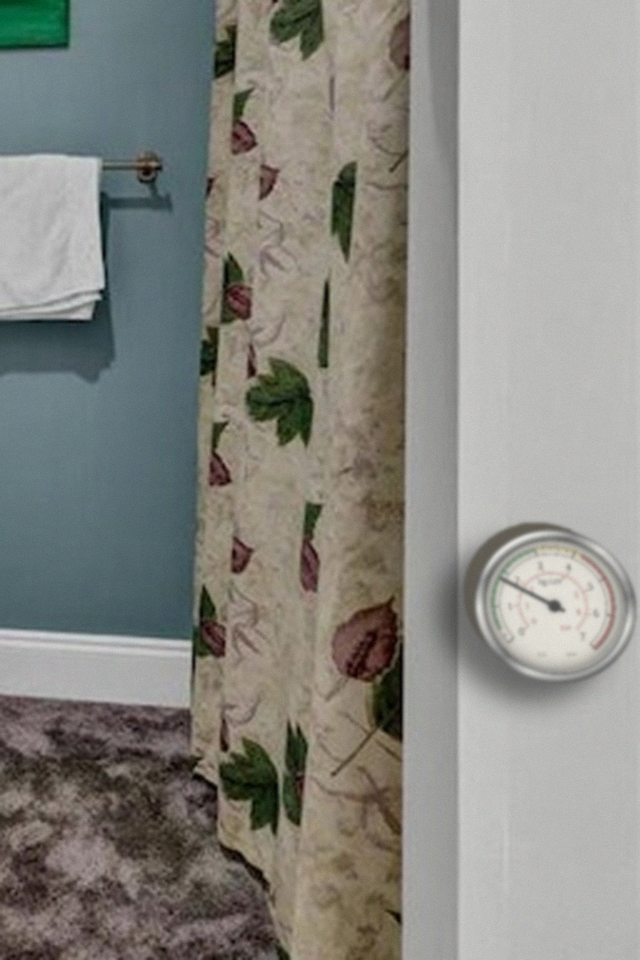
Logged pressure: value=1.8 unit=kg/cm²
